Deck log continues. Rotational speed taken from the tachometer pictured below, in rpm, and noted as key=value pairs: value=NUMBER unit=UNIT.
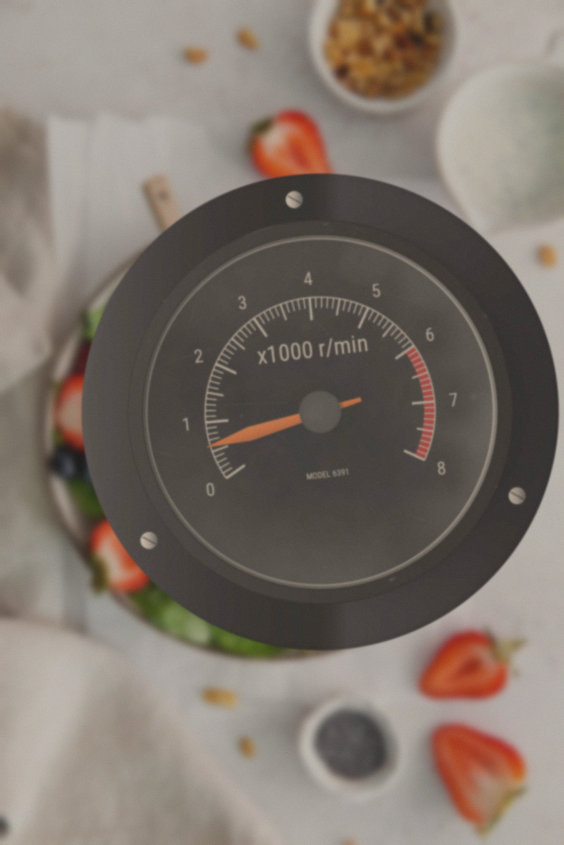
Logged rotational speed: value=600 unit=rpm
